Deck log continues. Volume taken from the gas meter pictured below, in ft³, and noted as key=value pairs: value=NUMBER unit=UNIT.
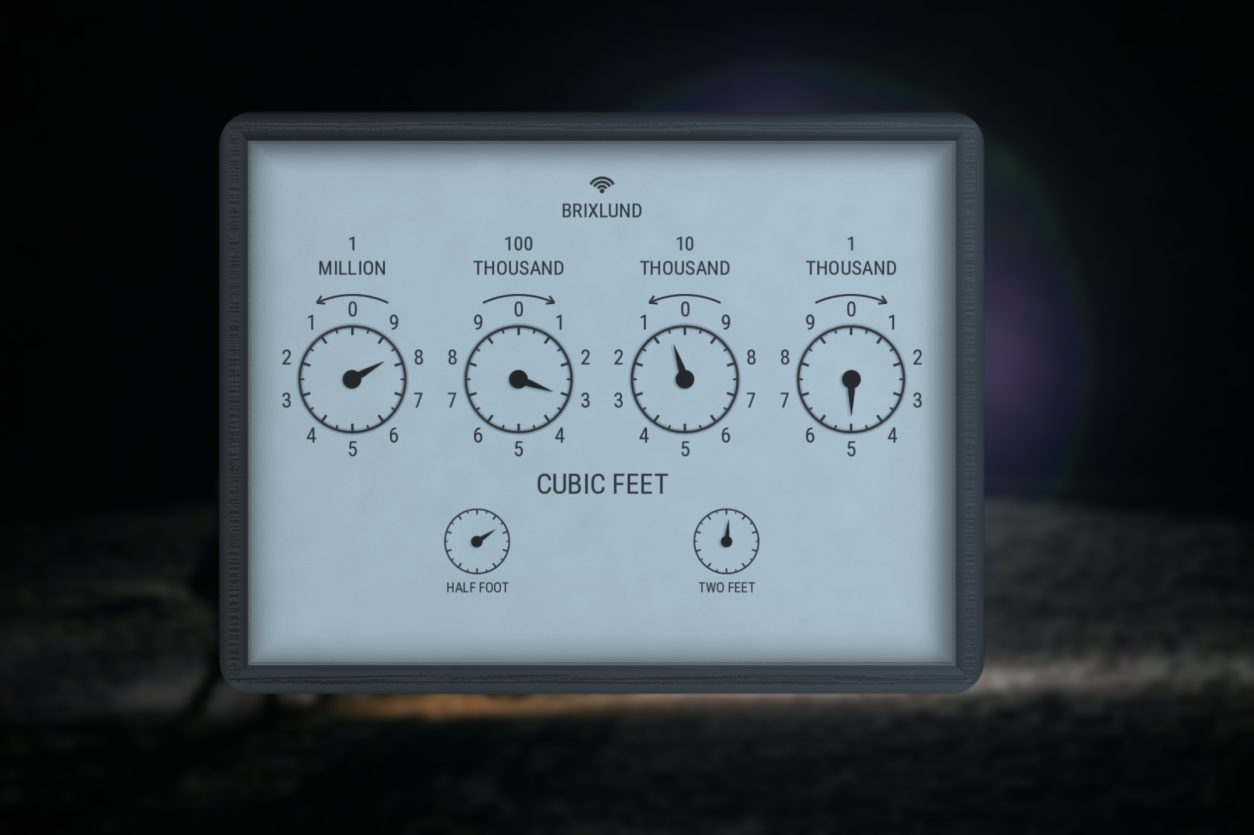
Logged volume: value=830500 unit=ft³
